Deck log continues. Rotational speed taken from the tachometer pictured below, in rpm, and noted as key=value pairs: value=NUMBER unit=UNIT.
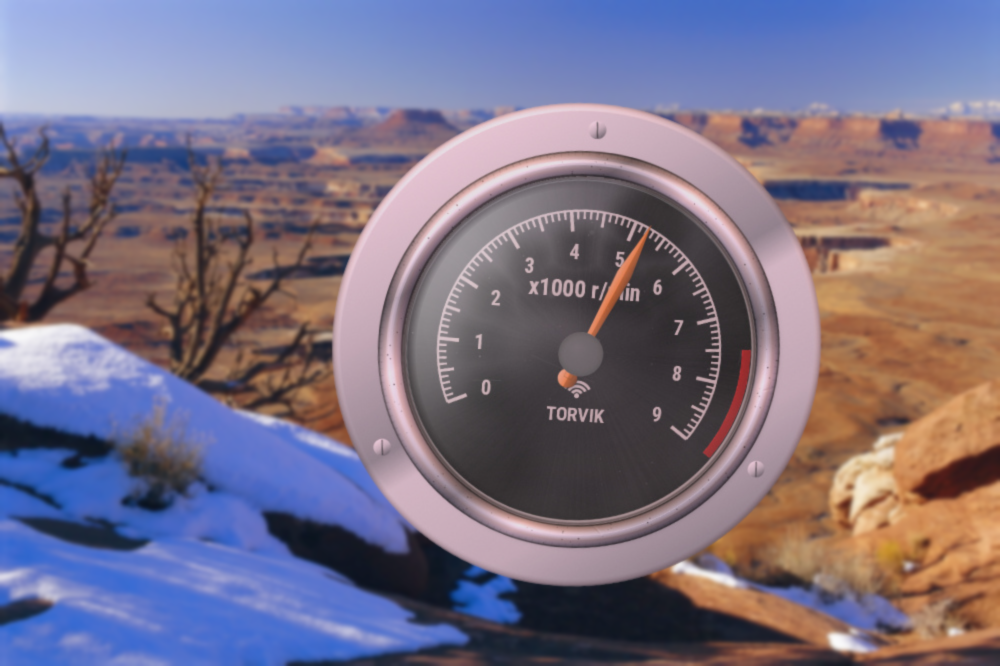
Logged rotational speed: value=5200 unit=rpm
